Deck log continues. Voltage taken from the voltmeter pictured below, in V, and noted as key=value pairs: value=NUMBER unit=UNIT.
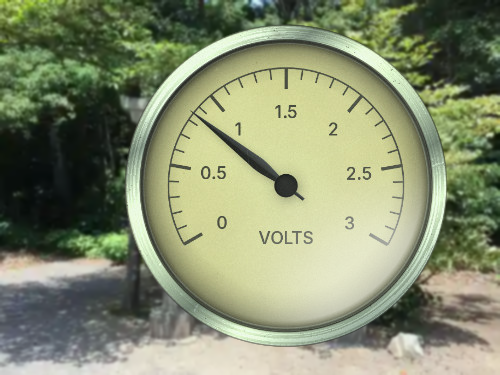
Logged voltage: value=0.85 unit=V
